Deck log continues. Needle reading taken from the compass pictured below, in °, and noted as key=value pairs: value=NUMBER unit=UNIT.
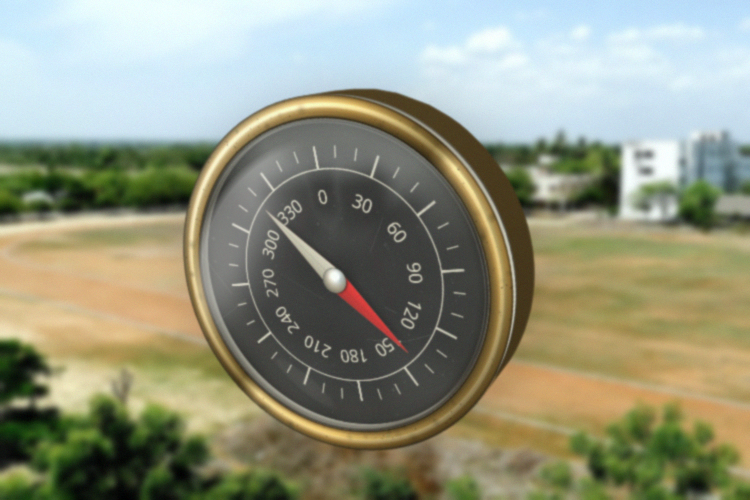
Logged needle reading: value=140 unit=°
